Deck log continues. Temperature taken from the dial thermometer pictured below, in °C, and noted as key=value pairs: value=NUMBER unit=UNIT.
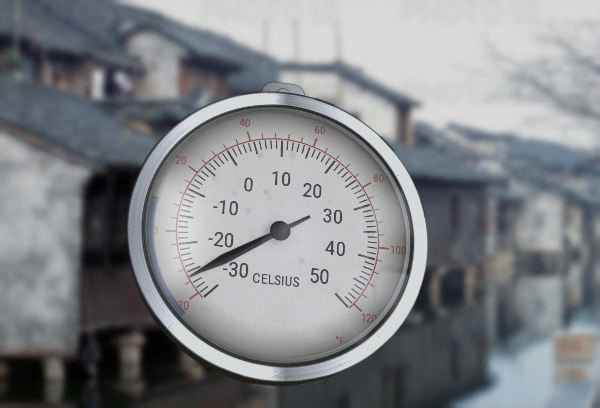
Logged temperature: value=-26 unit=°C
